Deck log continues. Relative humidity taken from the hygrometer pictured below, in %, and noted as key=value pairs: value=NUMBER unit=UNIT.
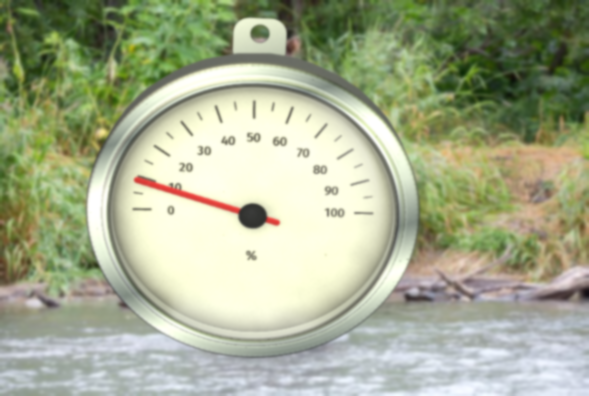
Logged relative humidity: value=10 unit=%
